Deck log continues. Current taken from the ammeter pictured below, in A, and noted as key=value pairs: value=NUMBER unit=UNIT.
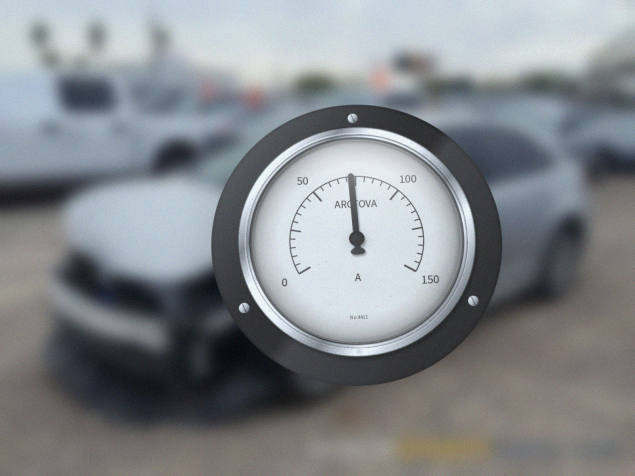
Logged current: value=72.5 unit=A
